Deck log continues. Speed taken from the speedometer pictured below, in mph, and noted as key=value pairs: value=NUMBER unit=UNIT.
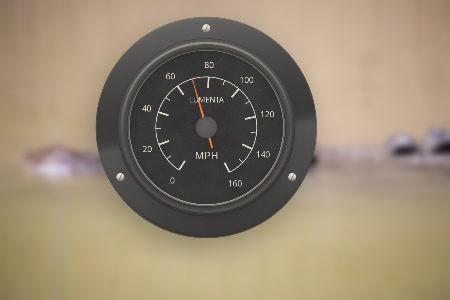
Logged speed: value=70 unit=mph
